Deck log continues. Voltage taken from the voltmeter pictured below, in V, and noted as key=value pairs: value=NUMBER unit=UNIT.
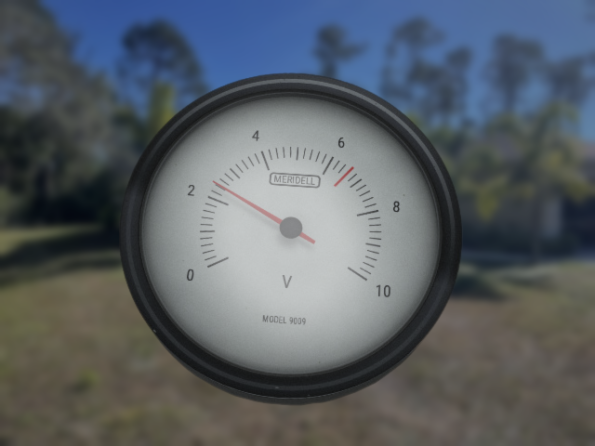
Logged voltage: value=2.4 unit=V
